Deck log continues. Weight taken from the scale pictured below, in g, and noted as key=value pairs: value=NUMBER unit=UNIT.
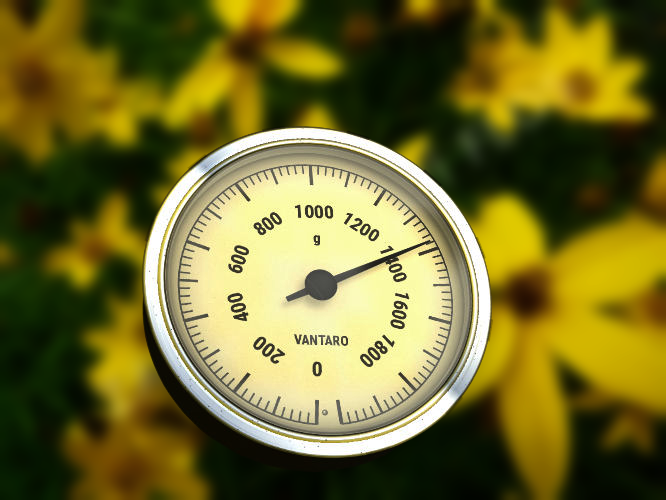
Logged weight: value=1380 unit=g
